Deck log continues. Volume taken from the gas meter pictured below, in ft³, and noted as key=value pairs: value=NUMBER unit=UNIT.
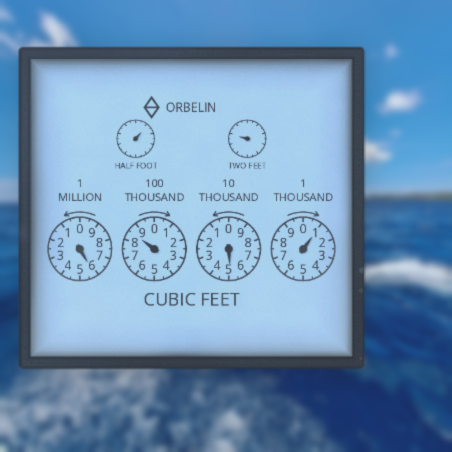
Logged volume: value=585100 unit=ft³
